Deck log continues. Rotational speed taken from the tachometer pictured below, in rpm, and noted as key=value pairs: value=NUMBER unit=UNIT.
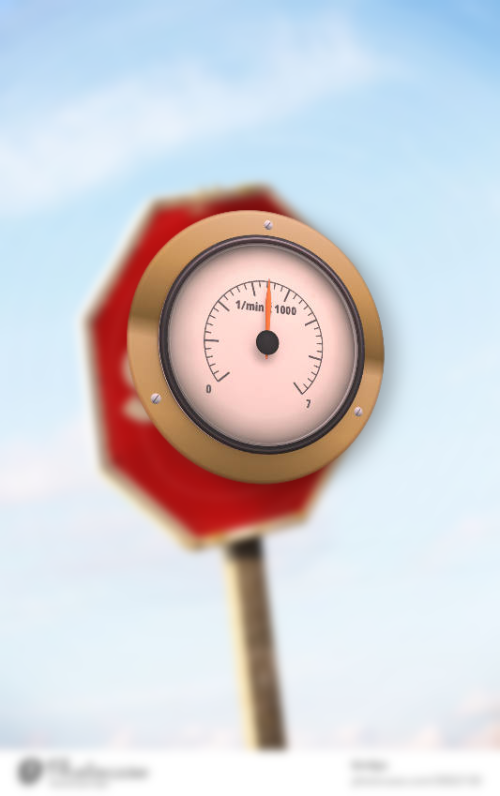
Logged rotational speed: value=3400 unit=rpm
